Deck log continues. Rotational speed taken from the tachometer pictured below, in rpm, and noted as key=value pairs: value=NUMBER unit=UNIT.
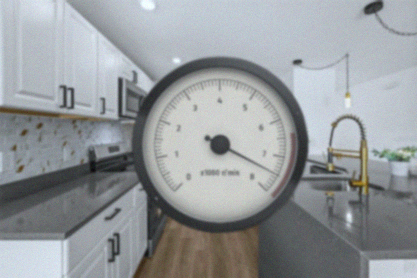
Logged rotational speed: value=7500 unit=rpm
